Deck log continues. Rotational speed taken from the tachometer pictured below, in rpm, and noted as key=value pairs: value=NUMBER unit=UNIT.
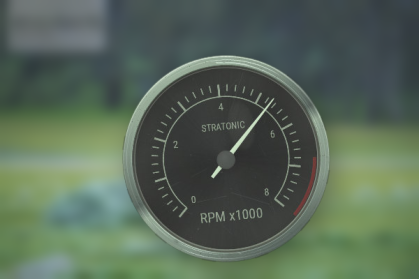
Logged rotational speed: value=5300 unit=rpm
